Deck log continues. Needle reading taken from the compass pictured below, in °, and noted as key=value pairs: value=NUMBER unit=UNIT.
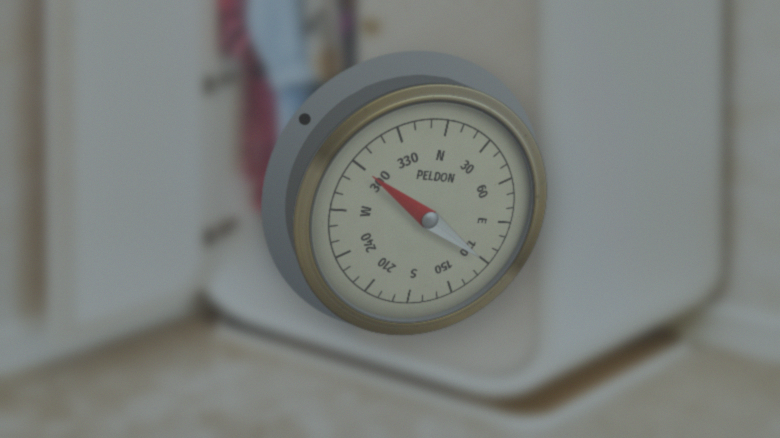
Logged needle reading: value=300 unit=°
